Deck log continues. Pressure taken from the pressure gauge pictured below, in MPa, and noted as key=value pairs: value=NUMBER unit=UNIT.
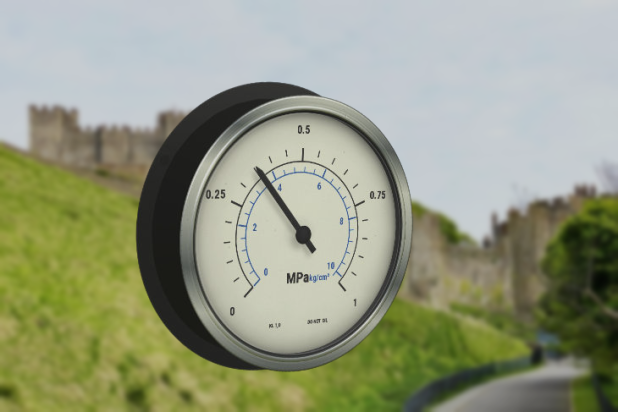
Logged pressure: value=0.35 unit=MPa
